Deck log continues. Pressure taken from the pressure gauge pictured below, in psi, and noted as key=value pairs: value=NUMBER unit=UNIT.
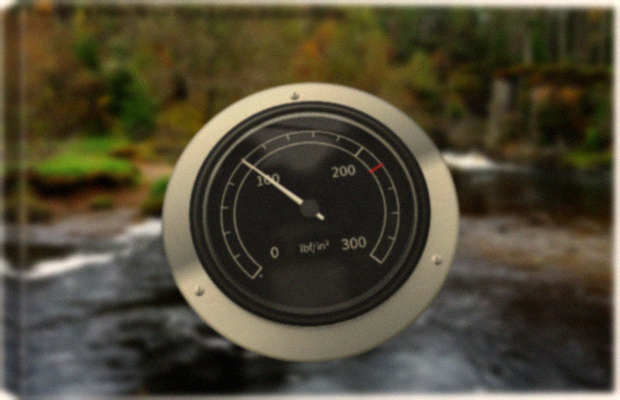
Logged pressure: value=100 unit=psi
